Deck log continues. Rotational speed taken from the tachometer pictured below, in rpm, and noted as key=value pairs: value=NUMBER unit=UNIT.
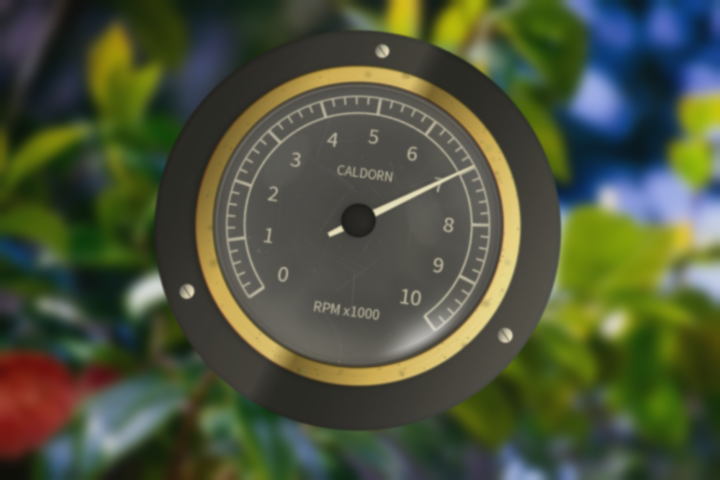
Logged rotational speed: value=7000 unit=rpm
